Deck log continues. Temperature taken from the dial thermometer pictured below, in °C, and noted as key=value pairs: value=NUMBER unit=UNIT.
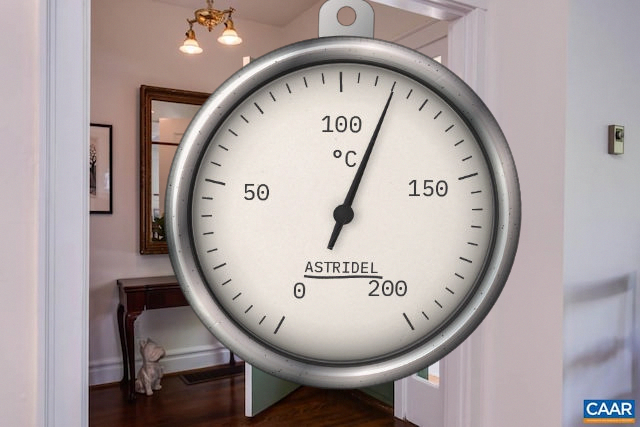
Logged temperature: value=115 unit=°C
